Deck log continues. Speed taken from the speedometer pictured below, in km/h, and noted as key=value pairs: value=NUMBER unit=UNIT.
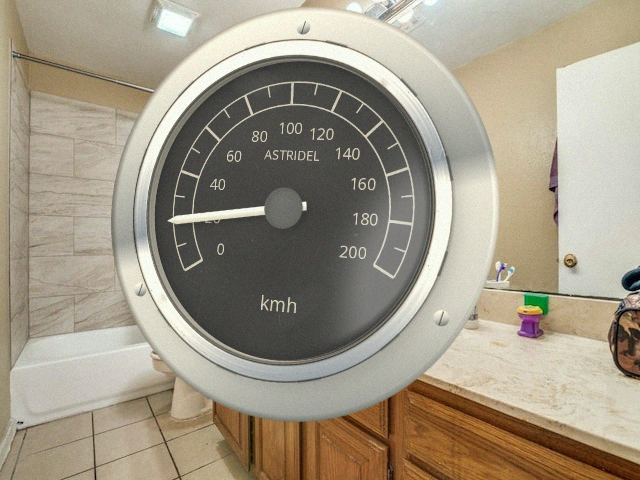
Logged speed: value=20 unit=km/h
